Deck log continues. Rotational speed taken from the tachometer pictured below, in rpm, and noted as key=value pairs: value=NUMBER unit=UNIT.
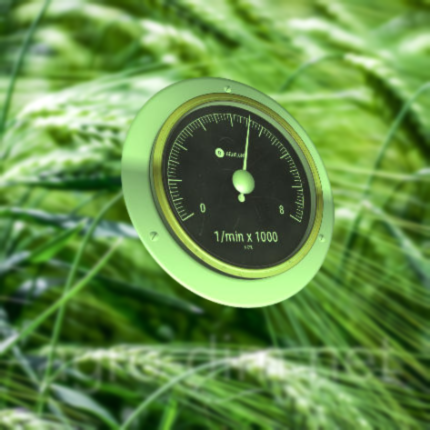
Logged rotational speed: value=4500 unit=rpm
